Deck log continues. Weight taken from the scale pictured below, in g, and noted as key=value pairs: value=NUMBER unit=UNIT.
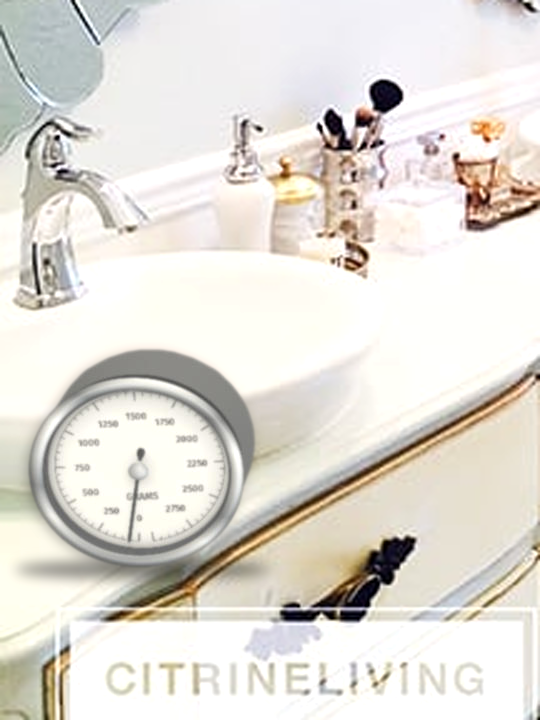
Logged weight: value=50 unit=g
